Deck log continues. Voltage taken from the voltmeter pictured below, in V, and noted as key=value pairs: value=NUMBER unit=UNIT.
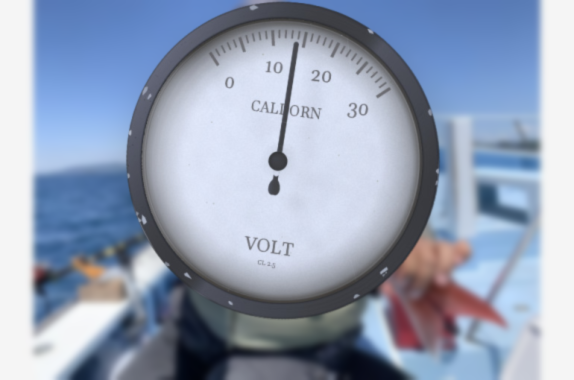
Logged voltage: value=14 unit=V
